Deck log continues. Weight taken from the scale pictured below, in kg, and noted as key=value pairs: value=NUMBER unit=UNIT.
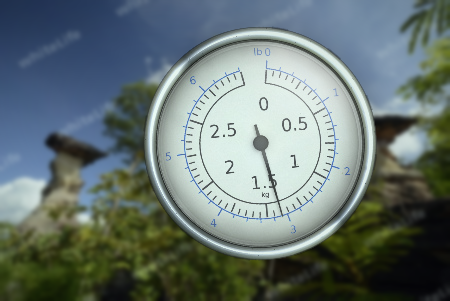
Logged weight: value=1.4 unit=kg
